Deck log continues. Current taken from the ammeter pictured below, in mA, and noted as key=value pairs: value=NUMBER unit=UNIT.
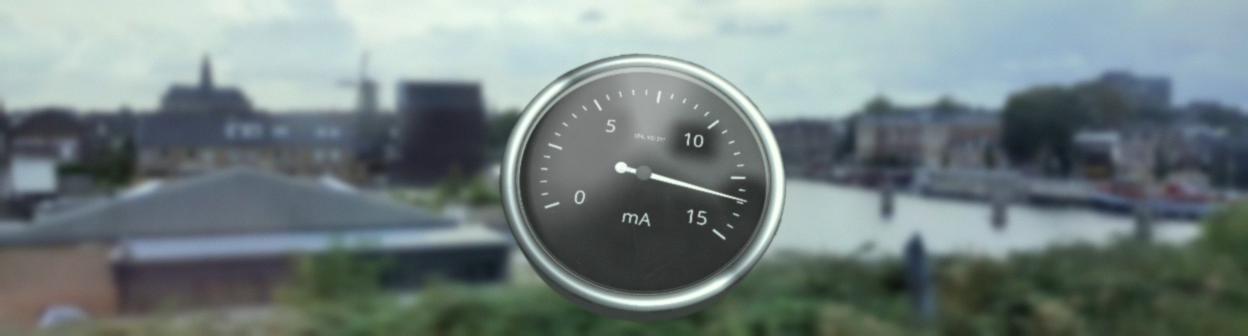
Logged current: value=13.5 unit=mA
